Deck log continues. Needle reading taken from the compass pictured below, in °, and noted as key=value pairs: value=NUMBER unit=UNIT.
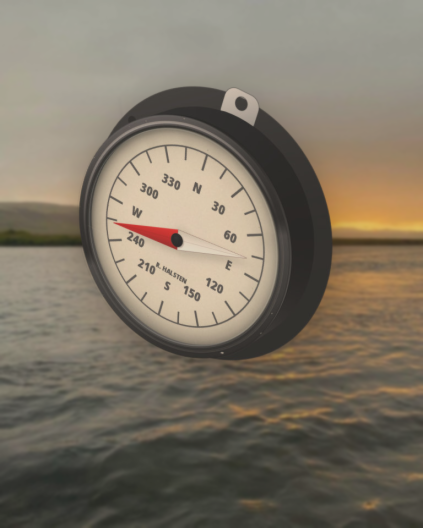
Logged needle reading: value=255 unit=°
